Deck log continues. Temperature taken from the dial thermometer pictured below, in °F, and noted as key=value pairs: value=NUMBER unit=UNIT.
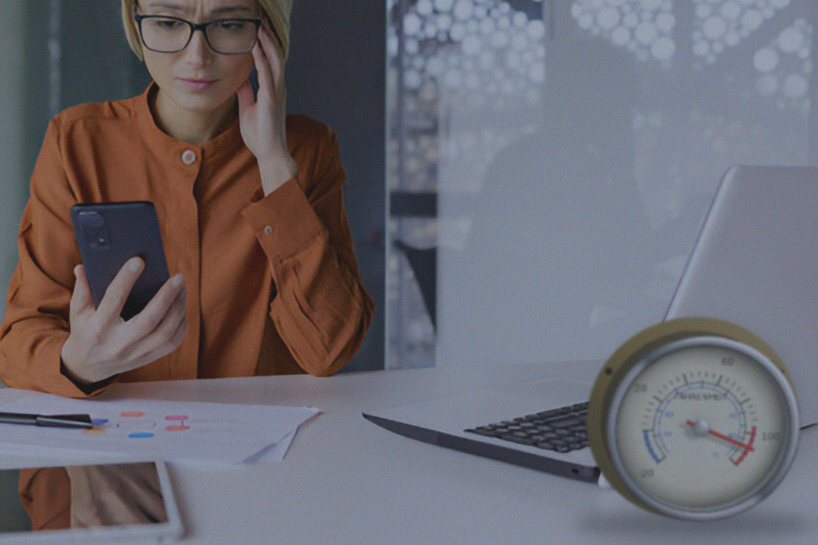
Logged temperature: value=108 unit=°F
